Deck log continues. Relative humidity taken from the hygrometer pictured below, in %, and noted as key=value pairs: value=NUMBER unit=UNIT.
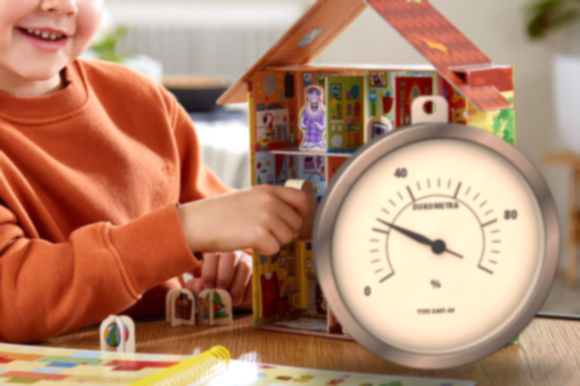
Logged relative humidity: value=24 unit=%
